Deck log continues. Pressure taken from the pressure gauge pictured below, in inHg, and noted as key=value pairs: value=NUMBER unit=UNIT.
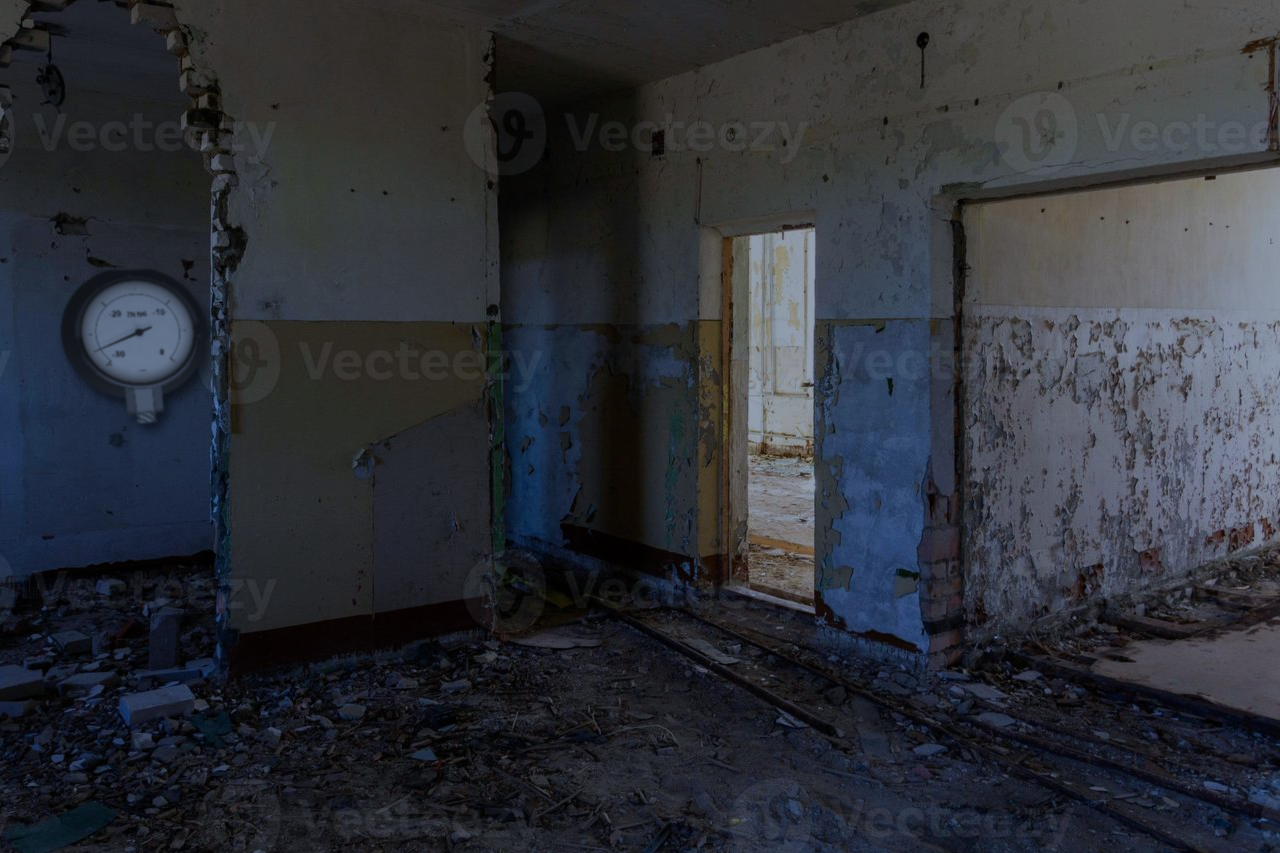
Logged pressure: value=-27.5 unit=inHg
